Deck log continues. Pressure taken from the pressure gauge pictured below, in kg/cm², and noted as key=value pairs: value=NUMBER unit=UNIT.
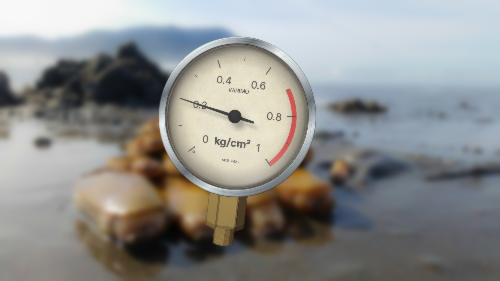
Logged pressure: value=0.2 unit=kg/cm²
